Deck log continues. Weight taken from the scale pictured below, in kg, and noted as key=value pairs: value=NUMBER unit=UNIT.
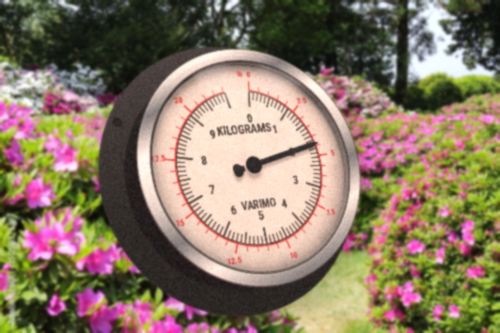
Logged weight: value=2 unit=kg
